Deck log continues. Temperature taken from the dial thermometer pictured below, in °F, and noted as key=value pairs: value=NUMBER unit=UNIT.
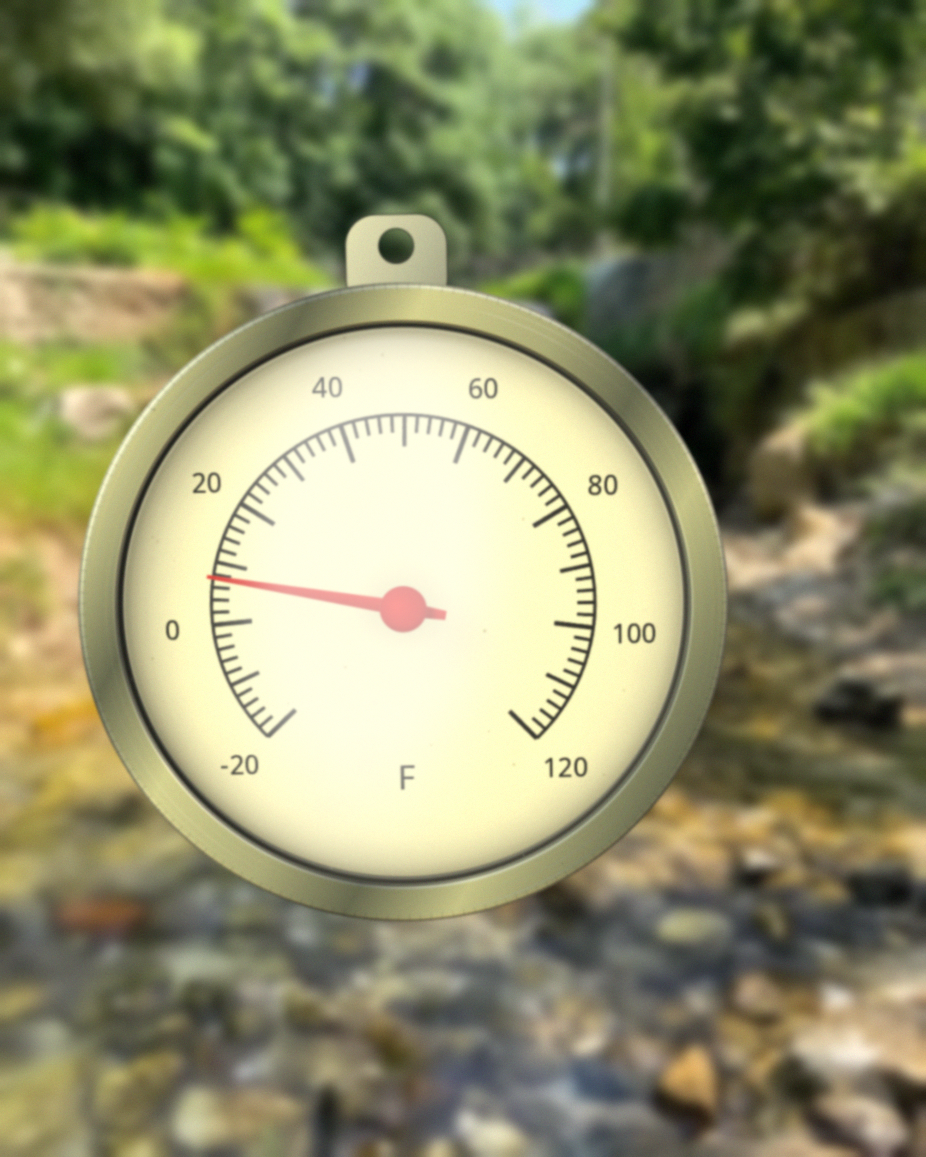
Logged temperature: value=8 unit=°F
